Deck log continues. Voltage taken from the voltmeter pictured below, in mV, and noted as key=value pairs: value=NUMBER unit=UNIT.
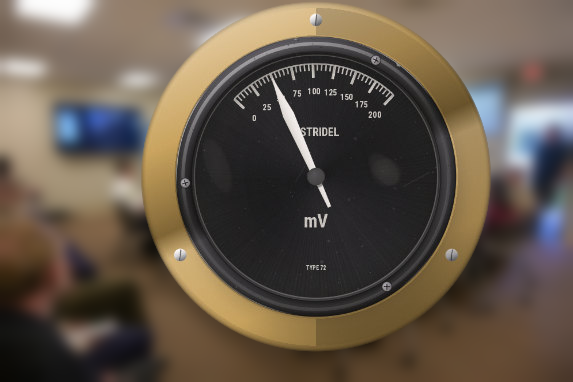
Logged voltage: value=50 unit=mV
